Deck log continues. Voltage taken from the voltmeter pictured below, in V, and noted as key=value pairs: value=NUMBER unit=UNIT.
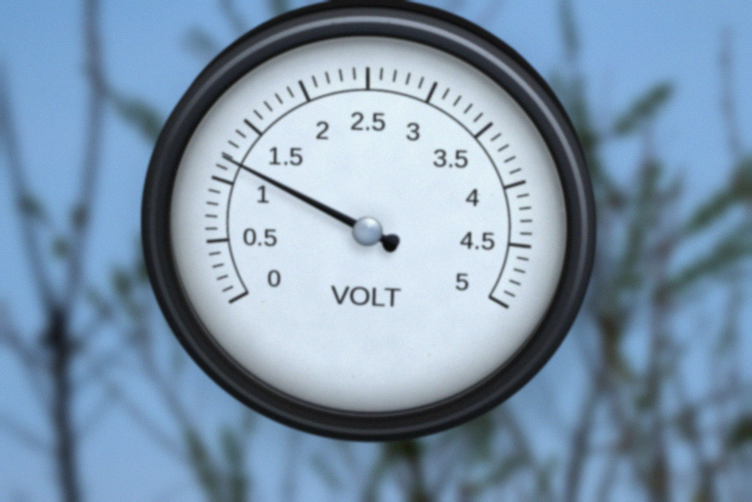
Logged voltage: value=1.2 unit=V
